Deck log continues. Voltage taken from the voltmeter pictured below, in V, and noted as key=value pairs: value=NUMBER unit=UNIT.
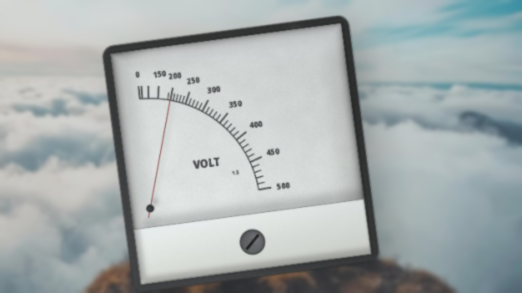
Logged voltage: value=200 unit=V
